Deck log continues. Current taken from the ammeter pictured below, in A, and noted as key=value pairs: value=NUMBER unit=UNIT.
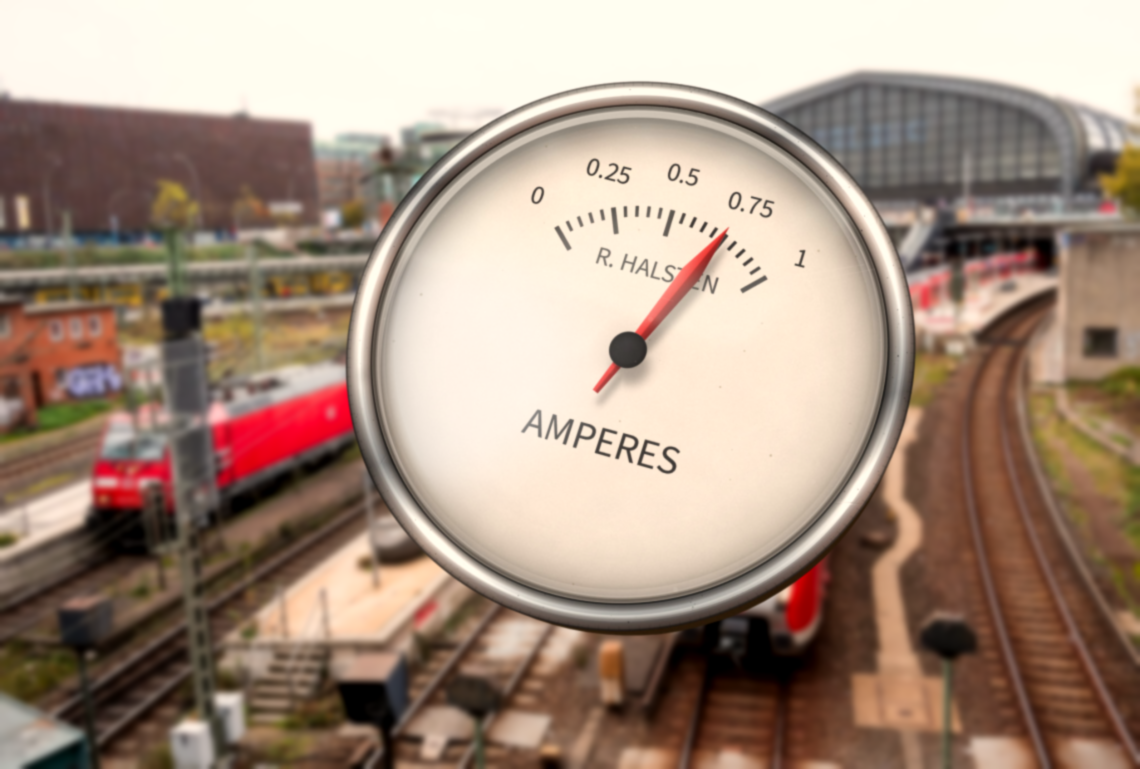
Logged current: value=0.75 unit=A
